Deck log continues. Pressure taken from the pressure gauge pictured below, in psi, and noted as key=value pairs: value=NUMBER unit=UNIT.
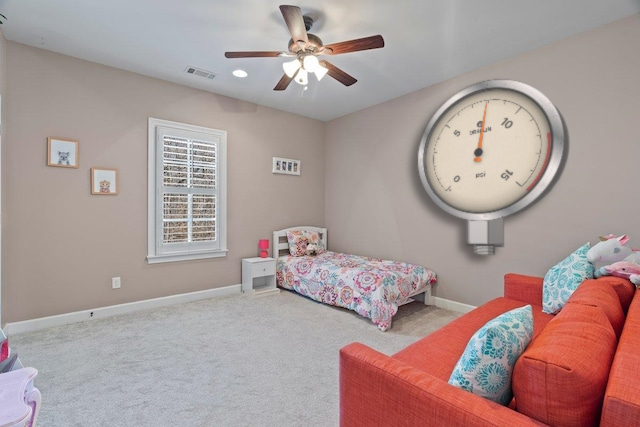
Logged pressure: value=8 unit=psi
